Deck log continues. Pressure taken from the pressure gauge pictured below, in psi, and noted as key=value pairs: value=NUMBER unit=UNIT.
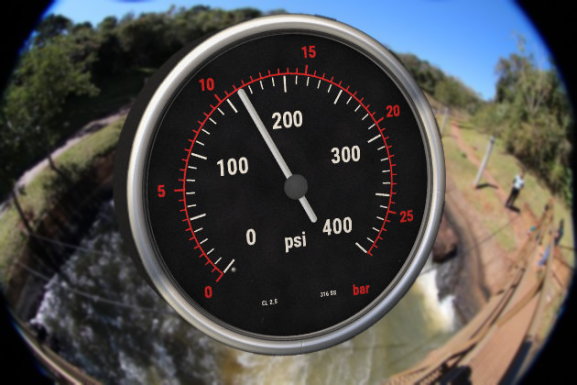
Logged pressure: value=160 unit=psi
